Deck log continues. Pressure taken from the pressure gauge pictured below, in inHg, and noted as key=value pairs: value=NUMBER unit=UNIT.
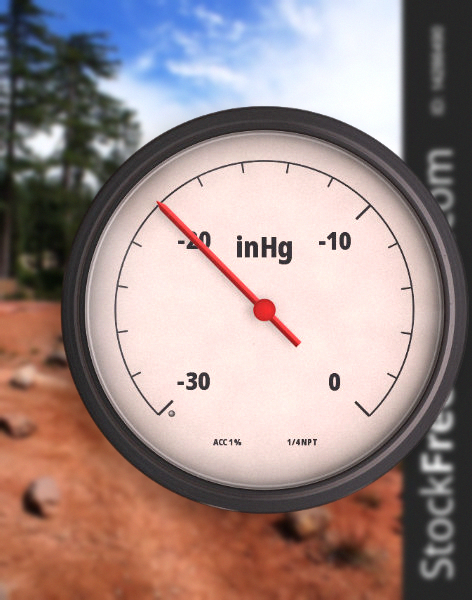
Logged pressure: value=-20 unit=inHg
